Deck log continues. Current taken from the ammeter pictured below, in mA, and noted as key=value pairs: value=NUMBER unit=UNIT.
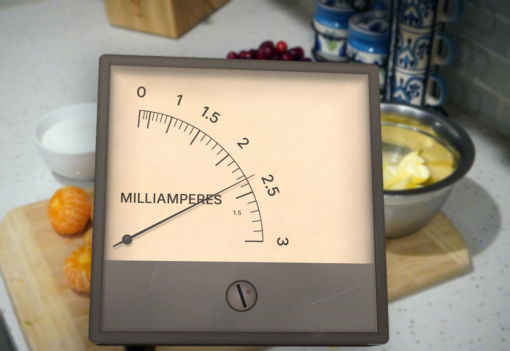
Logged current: value=2.35 unit=mA
